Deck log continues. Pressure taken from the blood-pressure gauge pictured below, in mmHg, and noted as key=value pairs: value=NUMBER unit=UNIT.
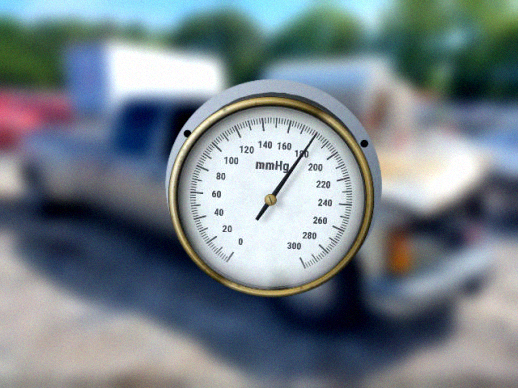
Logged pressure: value=180 unit=mmHg
